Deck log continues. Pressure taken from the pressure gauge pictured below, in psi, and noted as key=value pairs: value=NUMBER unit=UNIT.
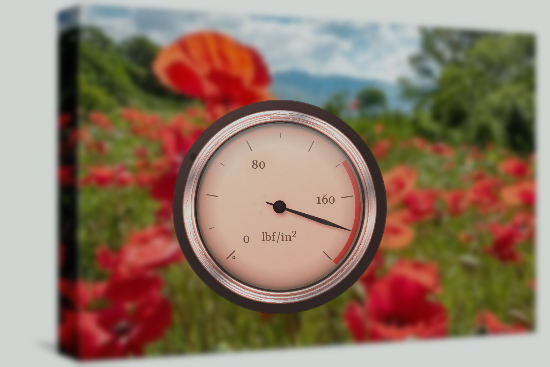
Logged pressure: value=180 unit=psi
